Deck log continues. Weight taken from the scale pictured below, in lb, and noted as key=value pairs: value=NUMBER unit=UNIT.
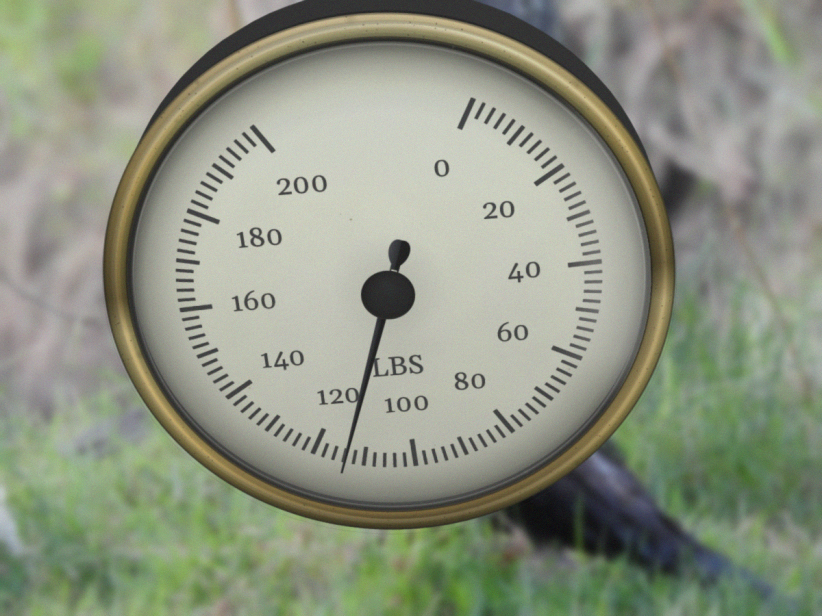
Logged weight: value=114 unit=lb
